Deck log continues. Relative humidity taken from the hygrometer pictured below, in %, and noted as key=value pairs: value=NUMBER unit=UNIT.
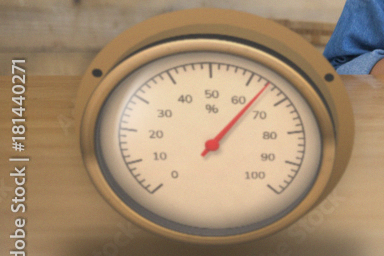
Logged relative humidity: value=64 unit=%
